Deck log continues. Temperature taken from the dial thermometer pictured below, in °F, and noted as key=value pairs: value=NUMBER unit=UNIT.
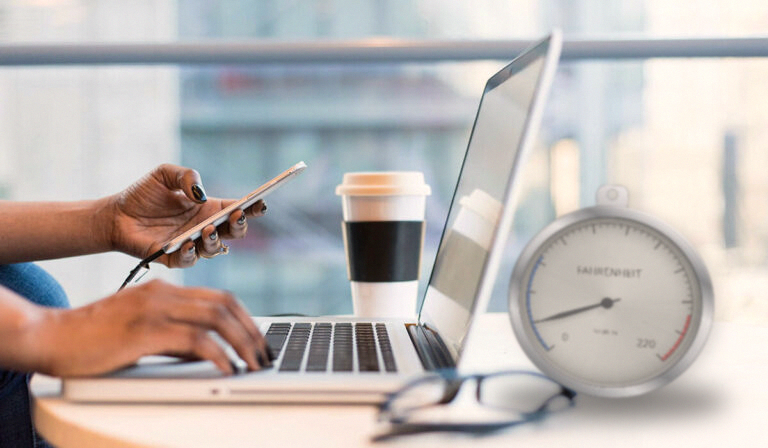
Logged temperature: value=20 unit=°F
